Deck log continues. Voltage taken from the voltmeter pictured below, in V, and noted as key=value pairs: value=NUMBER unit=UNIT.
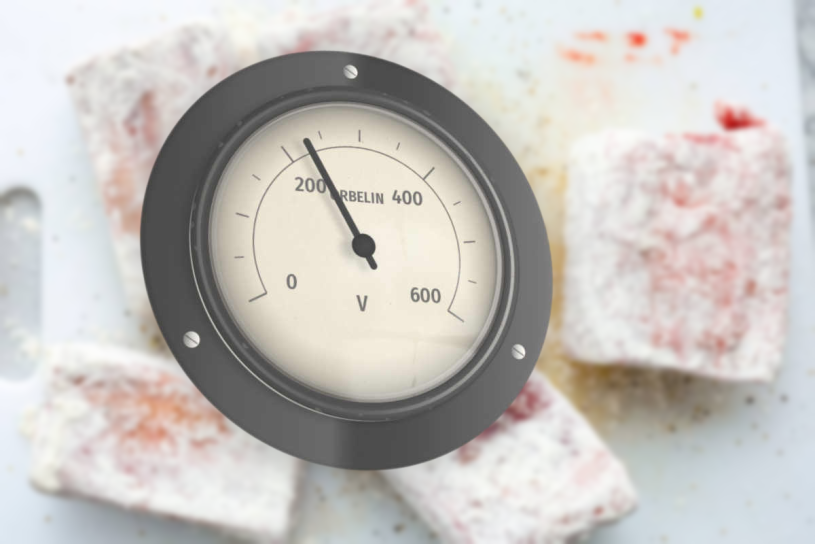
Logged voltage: value=225 unit=V
